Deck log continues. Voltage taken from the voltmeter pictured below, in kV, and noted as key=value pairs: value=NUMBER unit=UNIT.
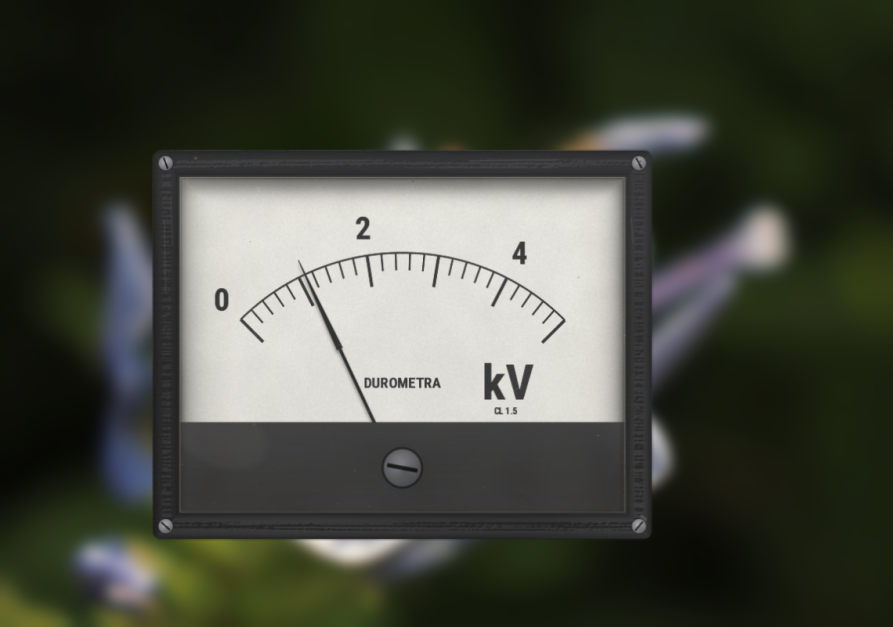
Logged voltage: value=1.1 unit=kV
